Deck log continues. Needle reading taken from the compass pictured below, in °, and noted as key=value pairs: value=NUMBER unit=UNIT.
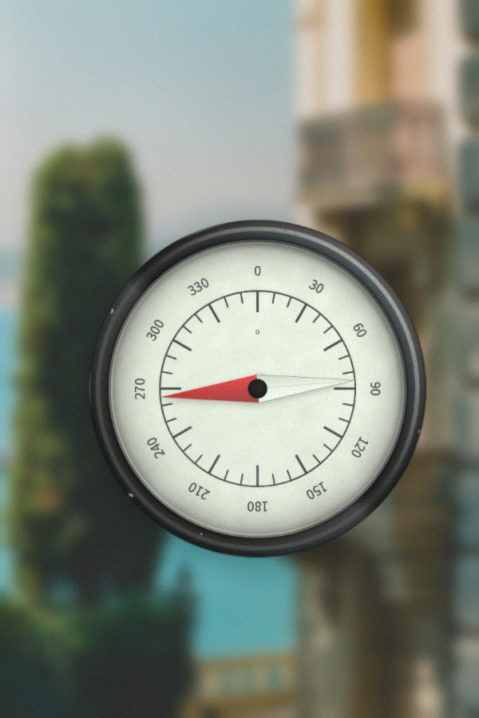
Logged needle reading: value=265 unit=°
